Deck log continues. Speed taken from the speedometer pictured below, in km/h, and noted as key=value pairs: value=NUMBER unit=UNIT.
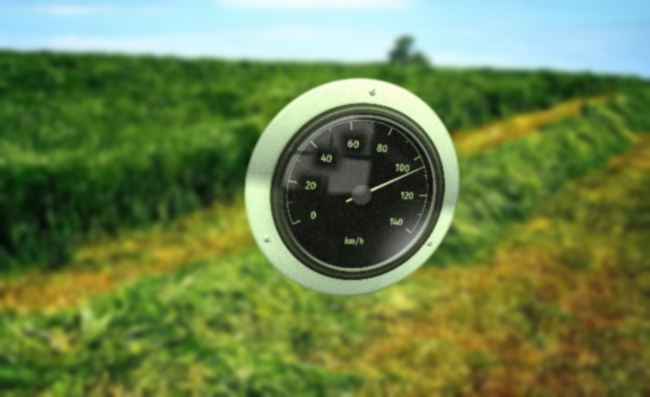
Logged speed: value=105 unit=km/h
